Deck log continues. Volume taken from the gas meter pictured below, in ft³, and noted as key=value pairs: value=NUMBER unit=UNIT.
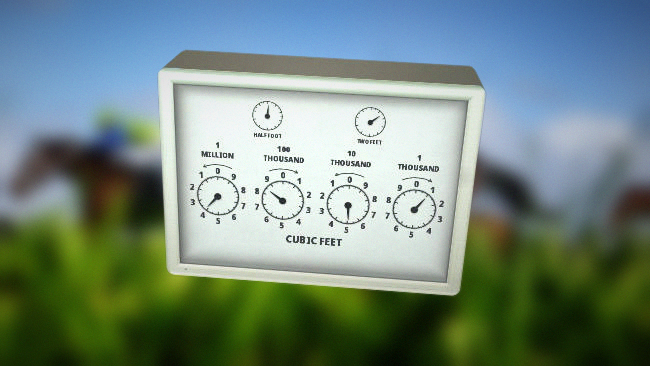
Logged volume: value=385100 unit=ft³
